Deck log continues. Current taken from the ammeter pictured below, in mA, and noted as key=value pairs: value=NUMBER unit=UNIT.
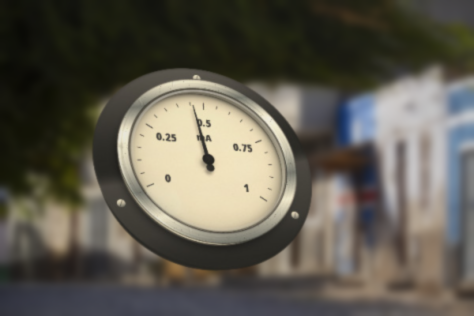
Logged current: value=0.45 unit=mA
